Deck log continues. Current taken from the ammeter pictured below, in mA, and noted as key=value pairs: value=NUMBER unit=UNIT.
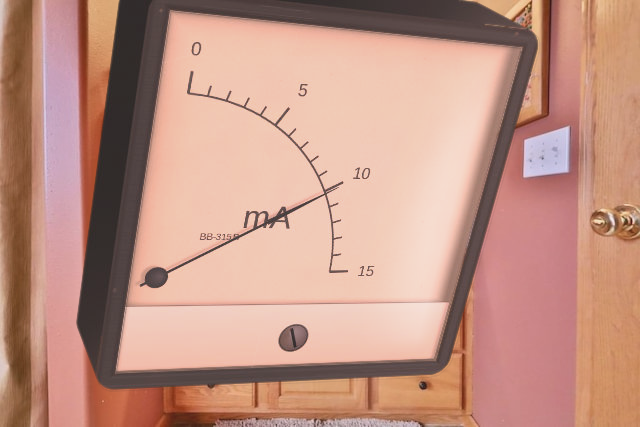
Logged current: value=10 unit=mA
